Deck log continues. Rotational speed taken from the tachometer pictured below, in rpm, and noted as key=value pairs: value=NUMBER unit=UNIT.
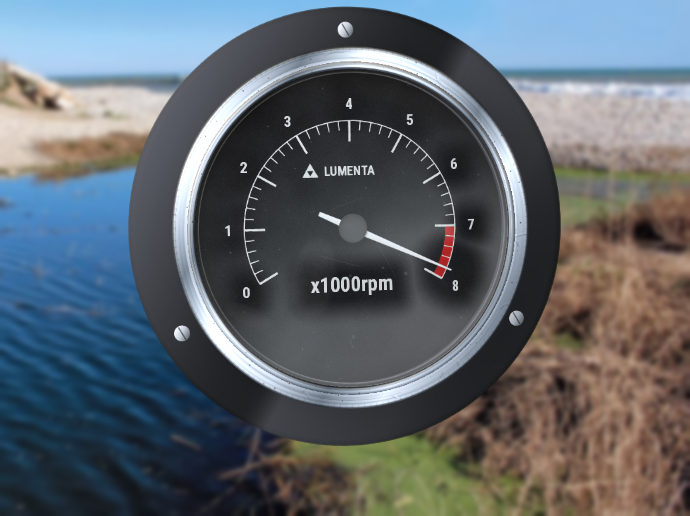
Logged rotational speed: value=7800 unit=rpm
